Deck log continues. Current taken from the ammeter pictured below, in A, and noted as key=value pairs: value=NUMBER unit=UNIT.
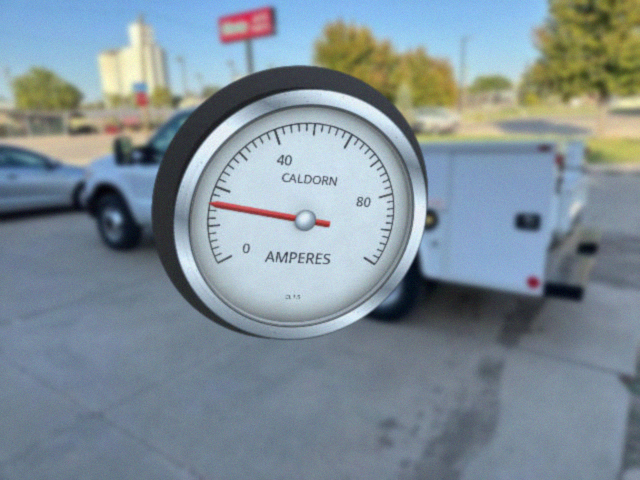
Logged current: value=16 unit=A
